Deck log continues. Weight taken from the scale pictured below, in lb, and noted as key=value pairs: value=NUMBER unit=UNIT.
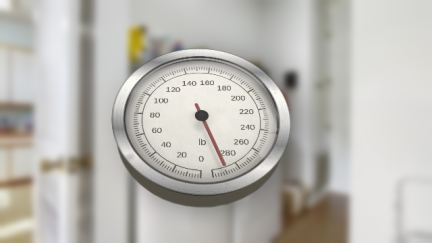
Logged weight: value=290 unit=lb
